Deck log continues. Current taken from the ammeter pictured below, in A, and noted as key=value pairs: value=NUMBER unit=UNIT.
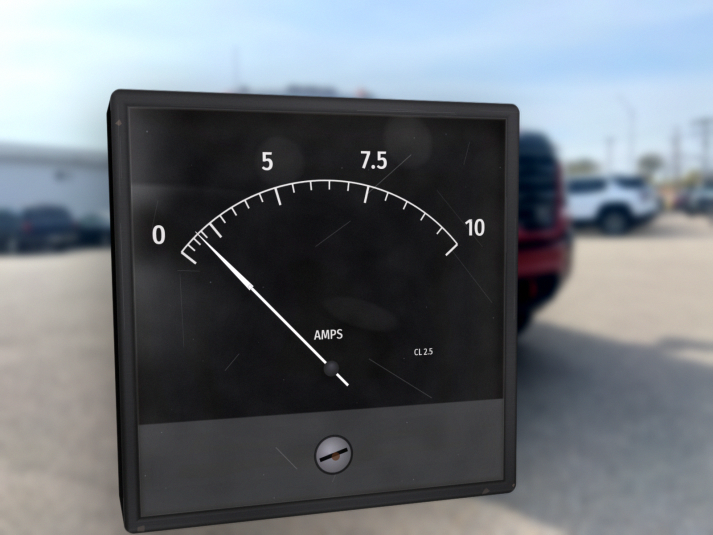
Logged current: value=1.75 unit=A
